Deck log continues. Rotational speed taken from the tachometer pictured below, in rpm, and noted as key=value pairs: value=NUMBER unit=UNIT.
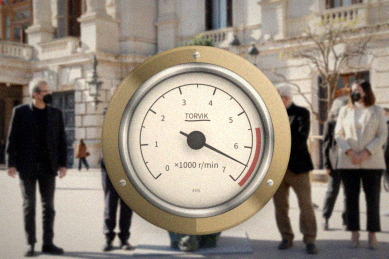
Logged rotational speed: value=6500 unit=rpm
